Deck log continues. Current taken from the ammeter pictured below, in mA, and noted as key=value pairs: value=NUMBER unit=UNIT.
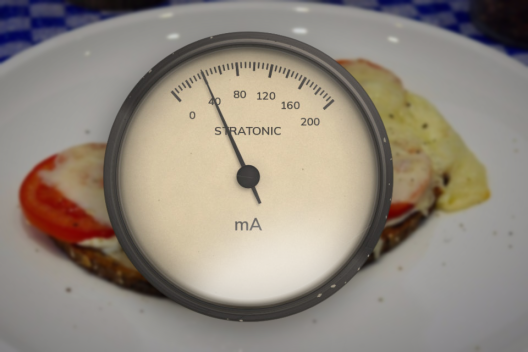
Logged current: value=40 unit=mA
